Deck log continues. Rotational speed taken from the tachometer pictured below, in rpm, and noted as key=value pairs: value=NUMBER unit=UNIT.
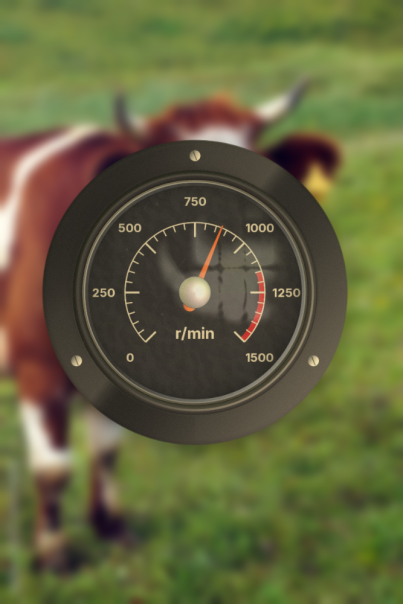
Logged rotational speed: value=875 unit=rpm
